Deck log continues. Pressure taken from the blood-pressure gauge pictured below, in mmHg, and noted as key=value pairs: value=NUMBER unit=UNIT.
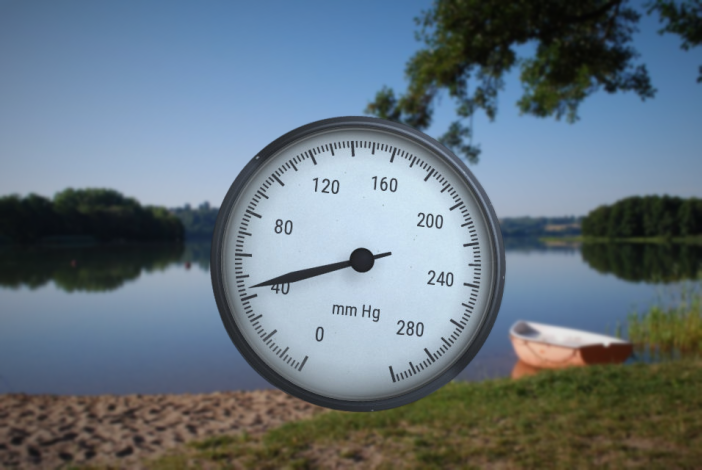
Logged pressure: value=44 unit=mmHg
